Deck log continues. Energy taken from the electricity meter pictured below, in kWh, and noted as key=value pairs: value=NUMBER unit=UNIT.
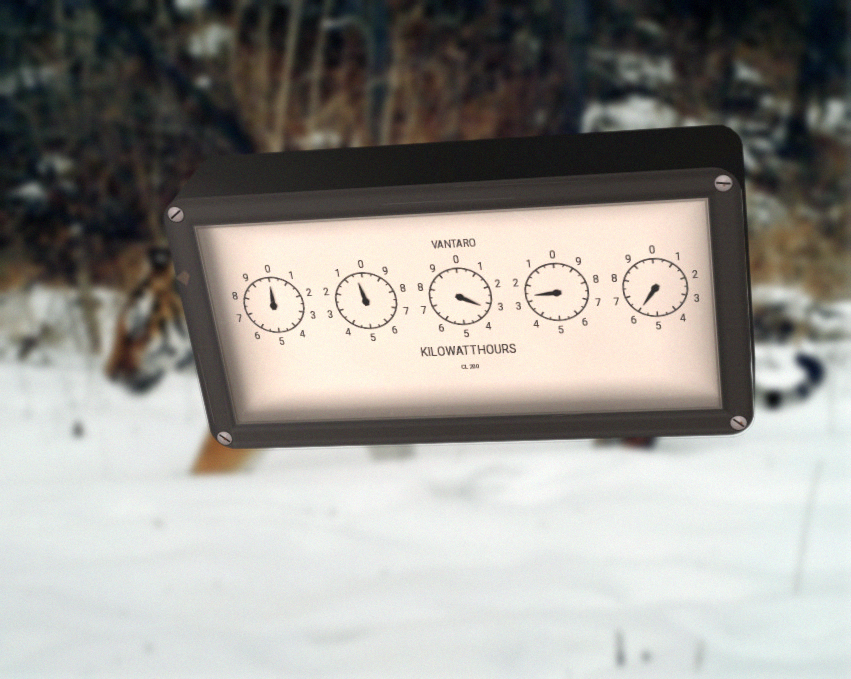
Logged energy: value=326 unit=kWh
